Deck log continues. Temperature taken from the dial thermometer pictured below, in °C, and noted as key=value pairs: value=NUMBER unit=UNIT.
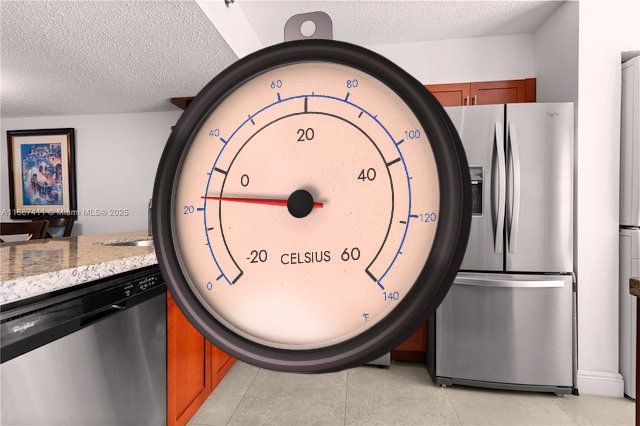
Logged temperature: value=-5 unit=°C
